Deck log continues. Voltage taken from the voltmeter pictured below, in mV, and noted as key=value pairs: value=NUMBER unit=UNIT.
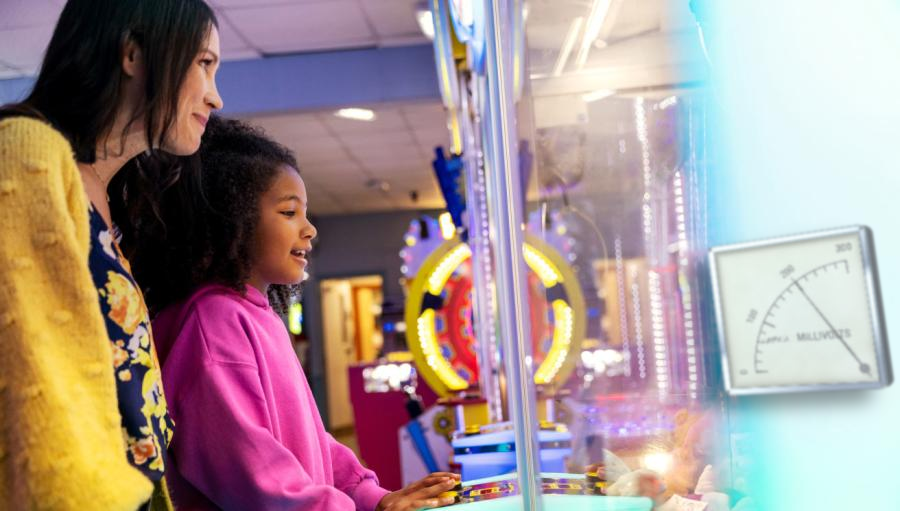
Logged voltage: value=200 unit=mV
